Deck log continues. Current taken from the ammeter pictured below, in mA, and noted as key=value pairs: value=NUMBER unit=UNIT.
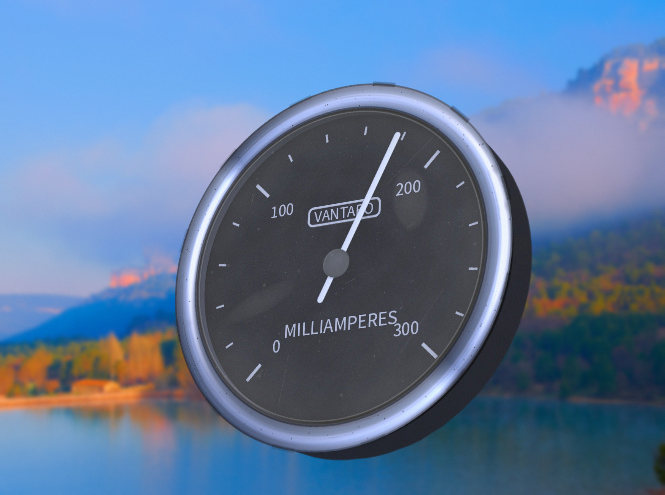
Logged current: value=180 unit=mA
